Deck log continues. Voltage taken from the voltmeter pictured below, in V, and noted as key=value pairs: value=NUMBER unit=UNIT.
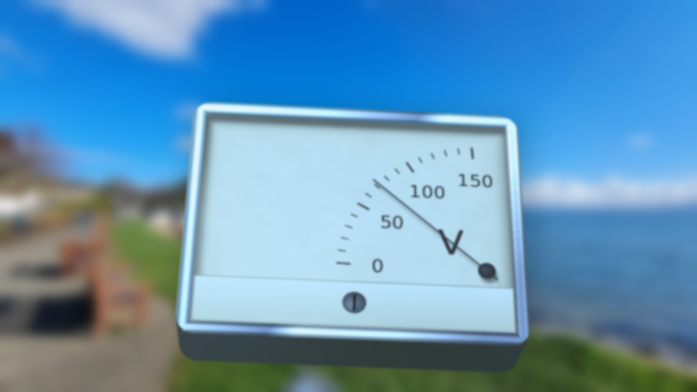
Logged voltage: value=70 unit=V
